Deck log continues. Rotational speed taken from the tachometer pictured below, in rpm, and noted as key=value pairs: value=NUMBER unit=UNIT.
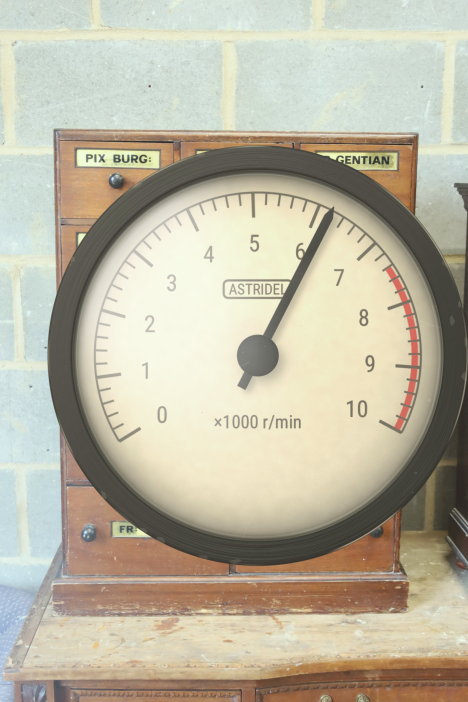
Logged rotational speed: value=6200 unit=rpm
